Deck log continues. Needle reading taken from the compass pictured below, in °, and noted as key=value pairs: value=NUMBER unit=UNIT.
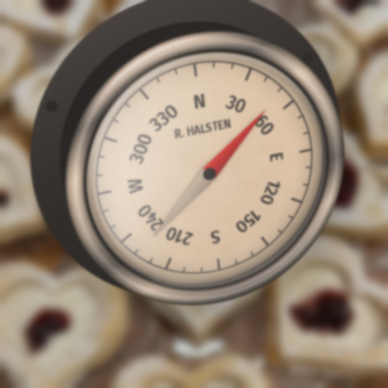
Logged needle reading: value=50 unit=°
